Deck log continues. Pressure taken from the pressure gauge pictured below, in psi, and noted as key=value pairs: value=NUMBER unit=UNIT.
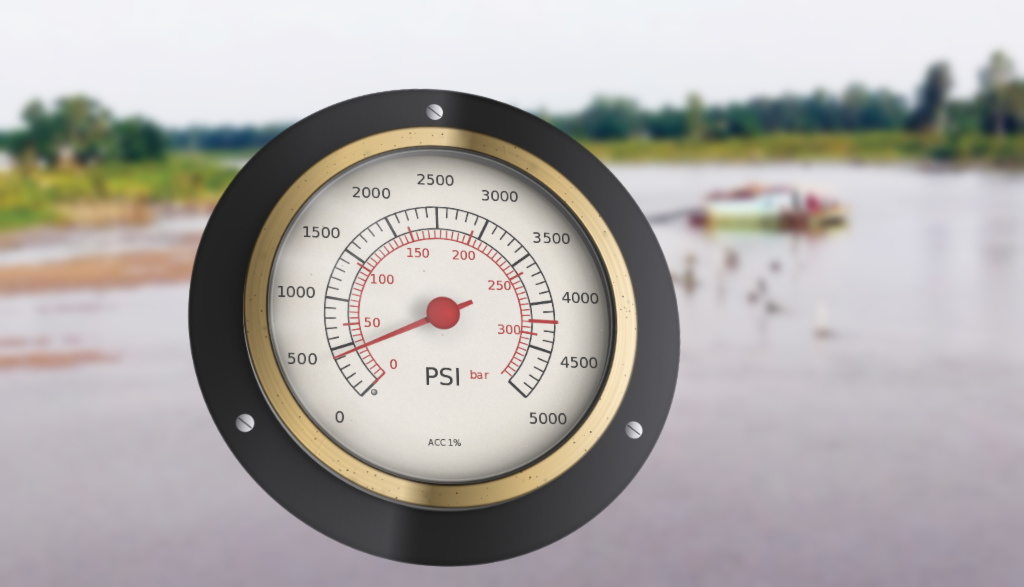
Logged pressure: value=400 unit=psi
